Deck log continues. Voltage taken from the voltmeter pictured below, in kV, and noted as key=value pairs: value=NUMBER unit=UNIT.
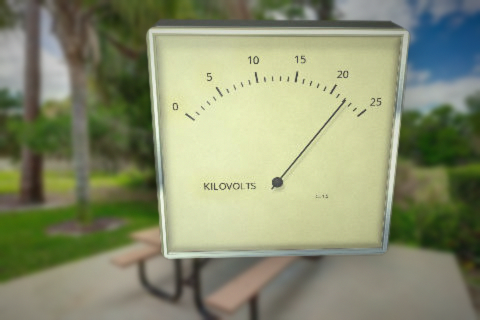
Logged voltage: value=22 unit=kV
